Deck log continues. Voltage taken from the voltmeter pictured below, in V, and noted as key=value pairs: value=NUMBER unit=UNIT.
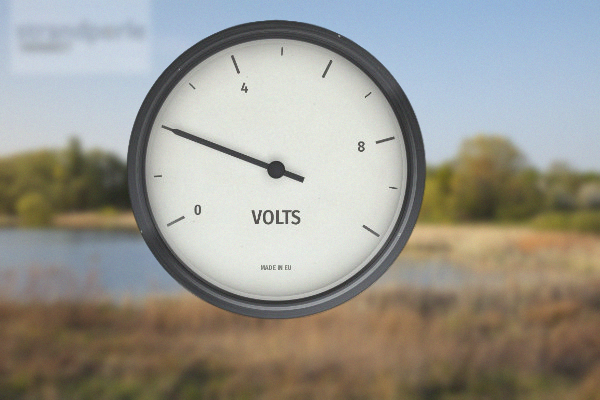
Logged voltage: value=2 unit=V
